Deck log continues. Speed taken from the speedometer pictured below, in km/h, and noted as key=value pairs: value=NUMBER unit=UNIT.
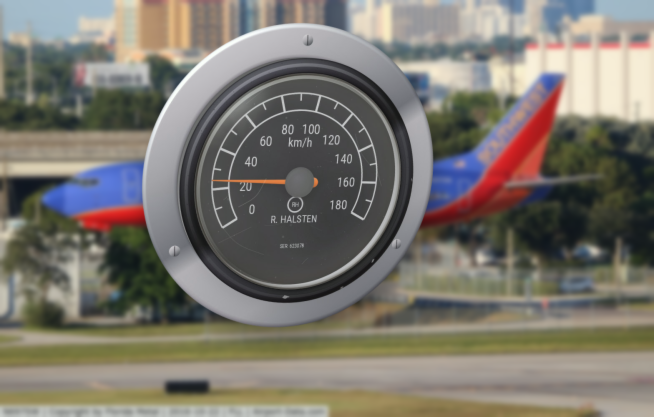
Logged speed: value=25 unit=km/h
